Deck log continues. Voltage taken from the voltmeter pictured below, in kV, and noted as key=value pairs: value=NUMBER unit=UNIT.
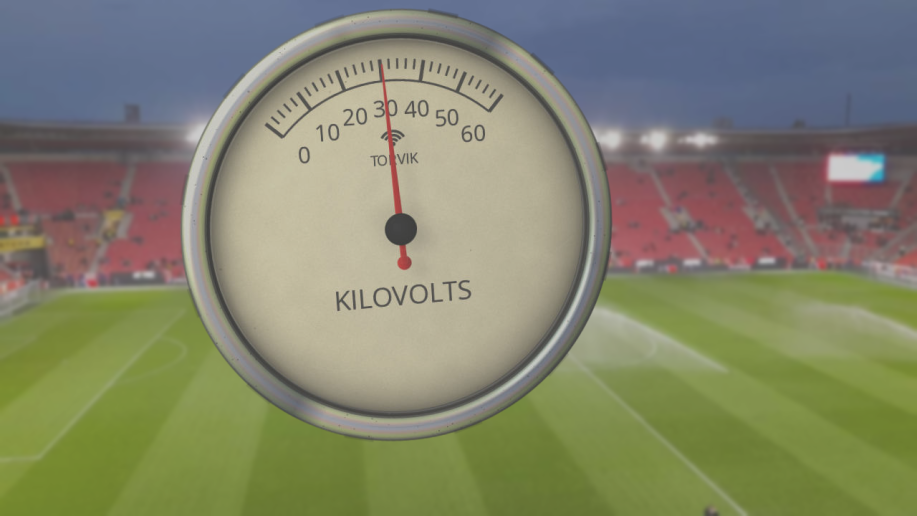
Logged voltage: value=30 unit=kV
